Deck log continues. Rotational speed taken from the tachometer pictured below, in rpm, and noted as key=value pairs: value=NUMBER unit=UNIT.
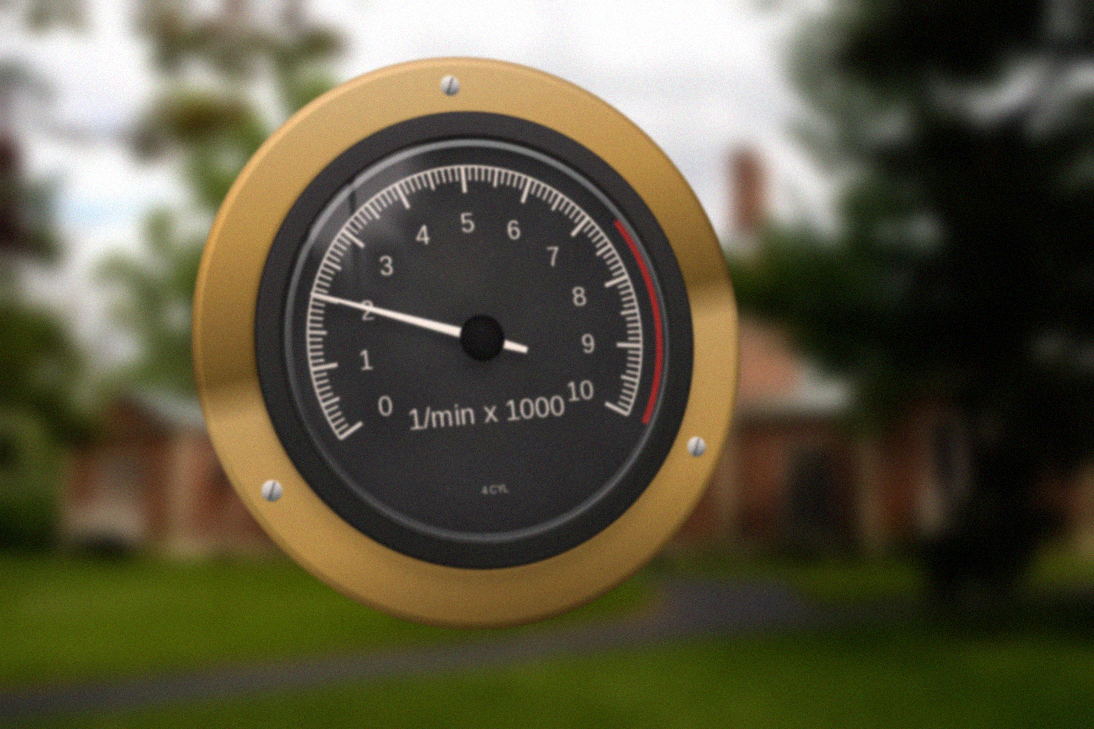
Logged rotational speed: value=2000 unit=rpm
